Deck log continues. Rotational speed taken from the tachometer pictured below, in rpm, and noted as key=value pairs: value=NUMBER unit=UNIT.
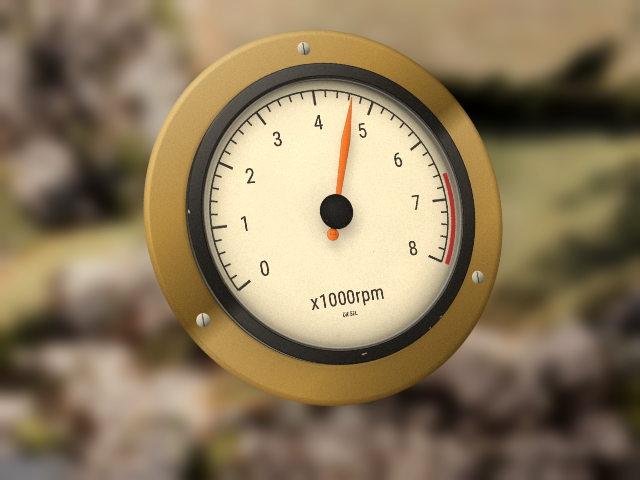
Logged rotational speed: value=4600 unit=rpm
